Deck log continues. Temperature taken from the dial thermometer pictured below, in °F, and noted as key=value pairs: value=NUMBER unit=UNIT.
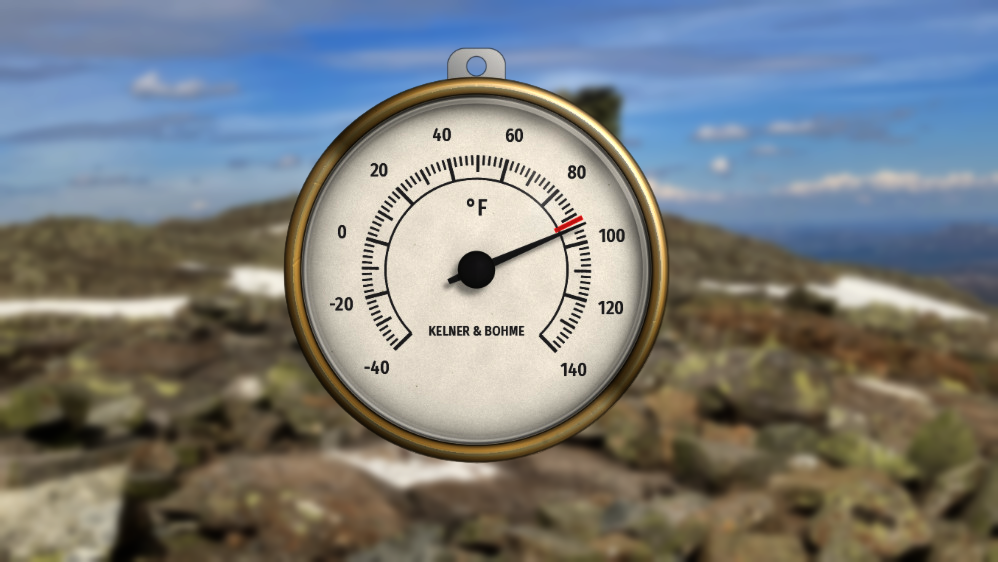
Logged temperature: value=94 unit=°F
